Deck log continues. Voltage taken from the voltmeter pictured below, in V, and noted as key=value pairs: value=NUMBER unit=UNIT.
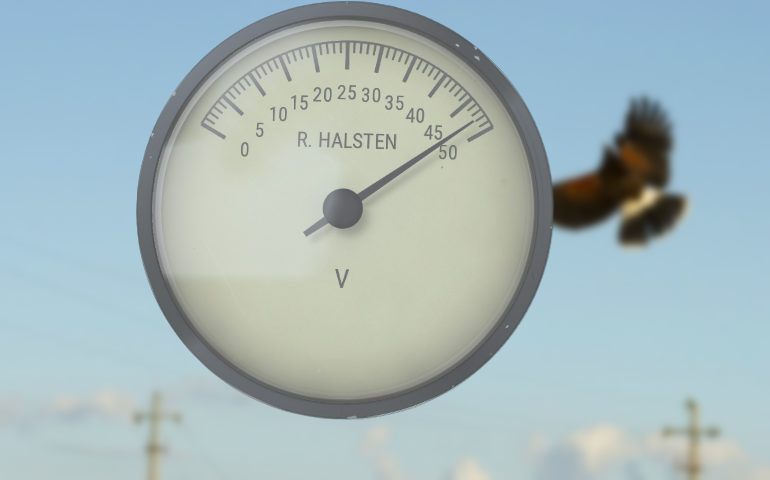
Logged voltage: value=48 unit=V
